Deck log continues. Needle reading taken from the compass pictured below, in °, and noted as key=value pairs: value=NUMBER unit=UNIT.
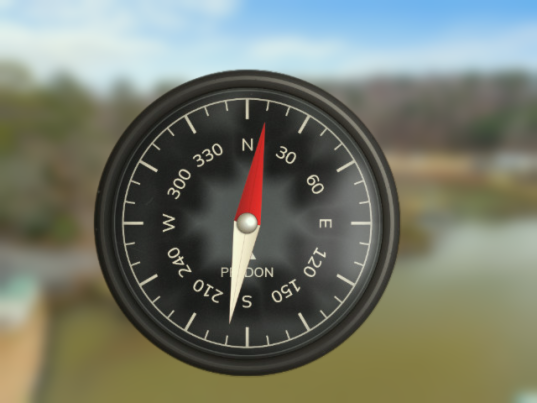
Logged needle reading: value=10 unit=°
